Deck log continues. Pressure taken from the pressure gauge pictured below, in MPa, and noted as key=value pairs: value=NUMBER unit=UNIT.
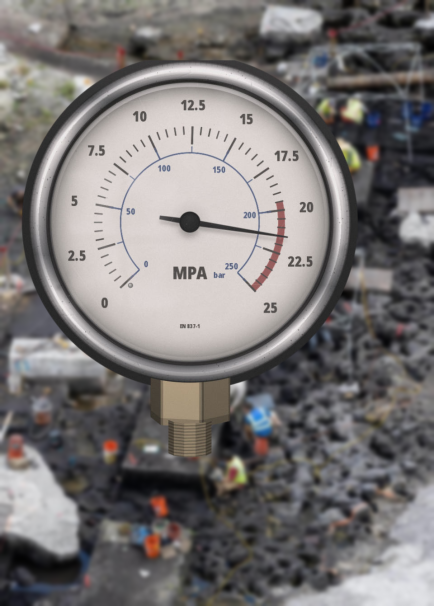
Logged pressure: value=21.5 unit=MPa
